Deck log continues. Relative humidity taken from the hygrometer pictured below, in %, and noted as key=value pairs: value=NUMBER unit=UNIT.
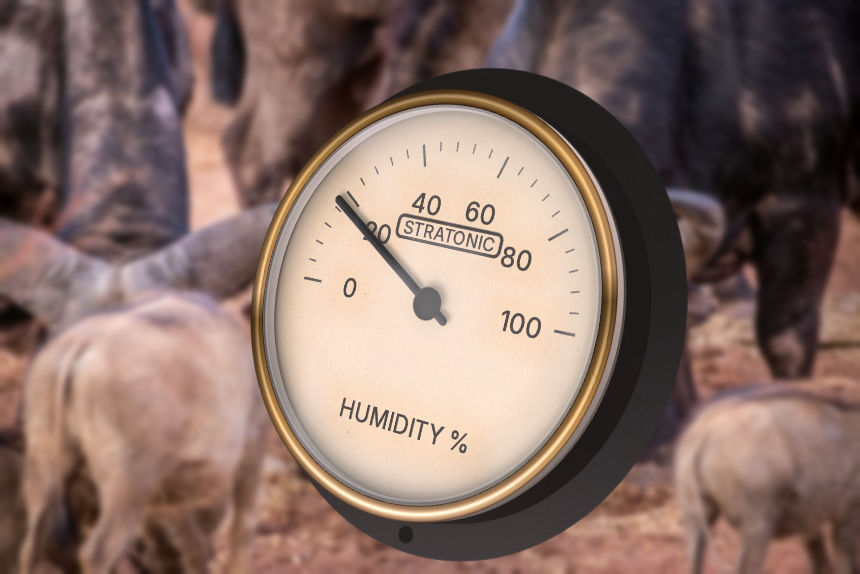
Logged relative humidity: value=18 unit=%
